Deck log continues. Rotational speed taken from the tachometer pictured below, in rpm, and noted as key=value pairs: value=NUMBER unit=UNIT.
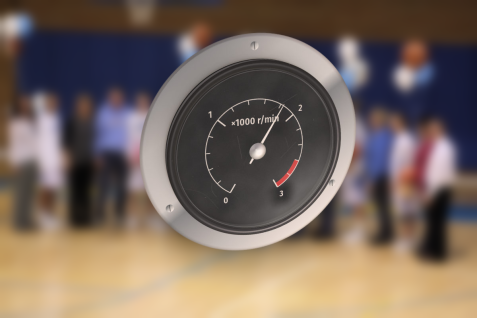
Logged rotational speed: value=1800 unit=rpm
